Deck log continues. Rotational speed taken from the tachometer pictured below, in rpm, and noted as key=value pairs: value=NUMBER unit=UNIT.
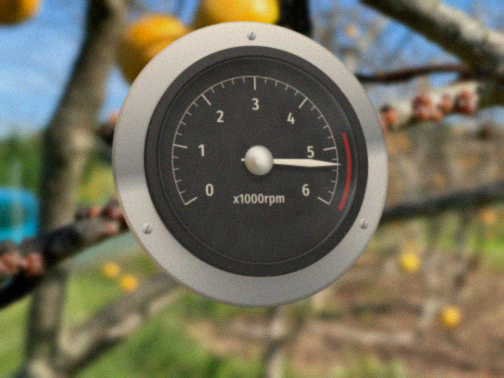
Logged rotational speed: value=5300 unit=rpm
